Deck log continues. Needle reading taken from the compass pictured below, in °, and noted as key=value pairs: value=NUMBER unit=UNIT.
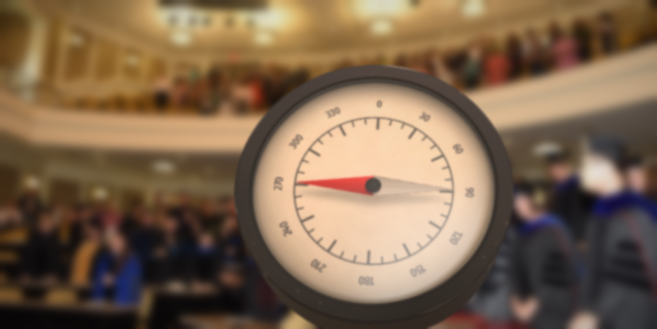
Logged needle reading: value=270 unit=°
